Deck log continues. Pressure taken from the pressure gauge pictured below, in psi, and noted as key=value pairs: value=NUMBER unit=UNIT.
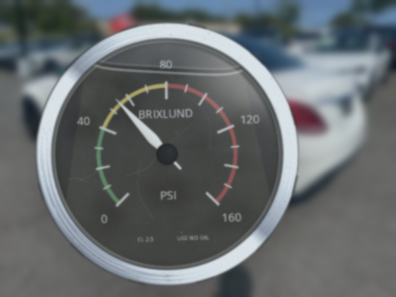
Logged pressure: value=55 unit=psi
